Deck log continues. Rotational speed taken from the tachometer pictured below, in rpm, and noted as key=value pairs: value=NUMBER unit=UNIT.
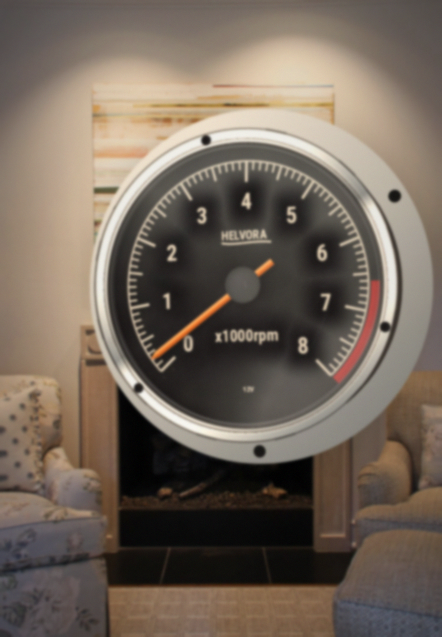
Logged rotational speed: value=200 unit=rpm
